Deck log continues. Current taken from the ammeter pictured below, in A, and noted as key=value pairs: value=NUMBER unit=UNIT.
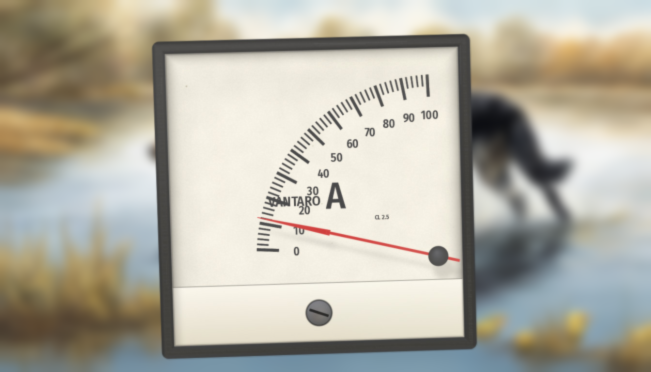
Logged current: value=12 unit=A
